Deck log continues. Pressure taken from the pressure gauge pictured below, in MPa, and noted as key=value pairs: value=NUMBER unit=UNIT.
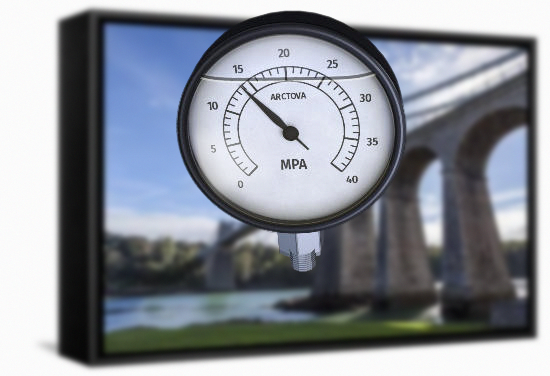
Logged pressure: value=14 unit=MPa
